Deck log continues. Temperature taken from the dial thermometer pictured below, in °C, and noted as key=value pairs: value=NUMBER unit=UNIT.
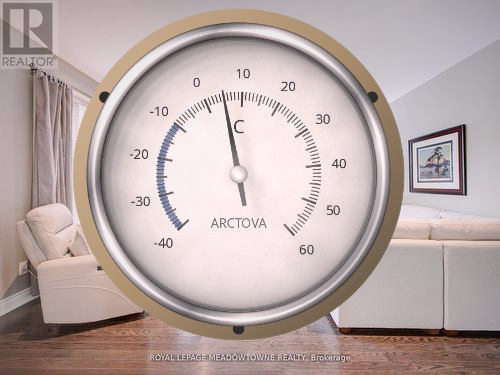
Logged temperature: value=5 unit=°C
